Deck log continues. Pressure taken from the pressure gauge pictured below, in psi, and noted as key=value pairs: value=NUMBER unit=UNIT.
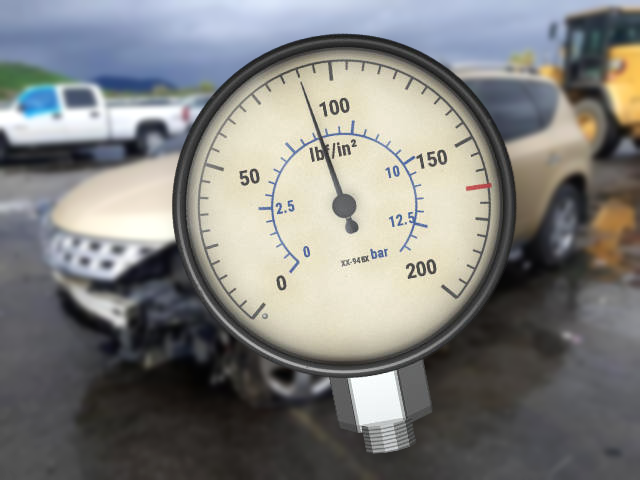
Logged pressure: value=90 unit=psi
